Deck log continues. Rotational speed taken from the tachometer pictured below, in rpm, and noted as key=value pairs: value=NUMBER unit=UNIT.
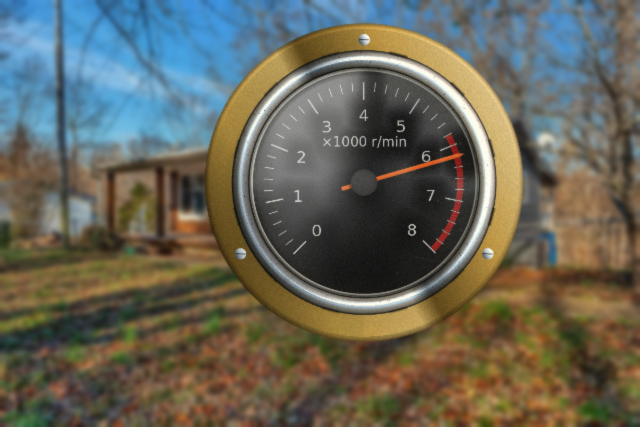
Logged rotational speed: value=6200 unit=rpm
